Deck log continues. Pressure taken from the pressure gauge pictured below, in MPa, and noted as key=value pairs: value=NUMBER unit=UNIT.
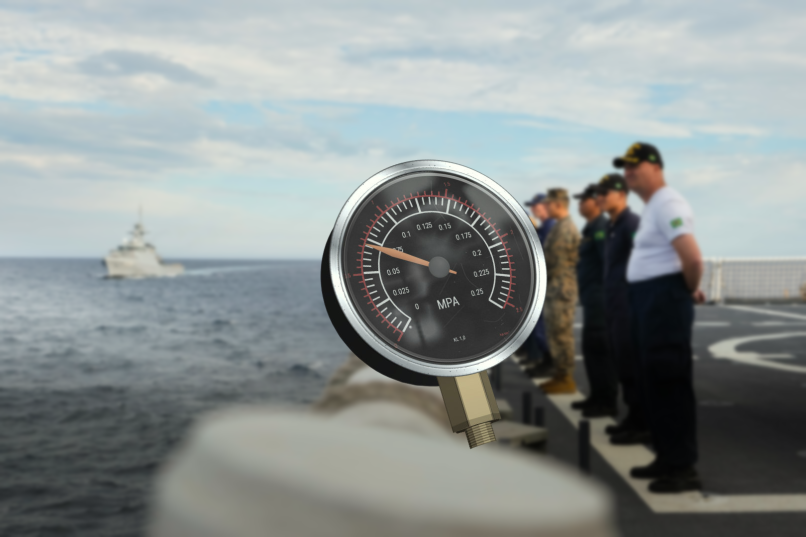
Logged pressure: value=0.07 unit=MPa
